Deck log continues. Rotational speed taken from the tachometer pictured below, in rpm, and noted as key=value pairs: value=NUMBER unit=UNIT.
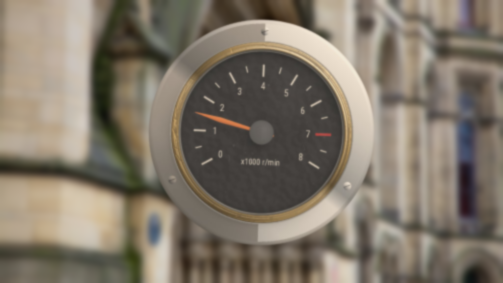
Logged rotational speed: value=1500 unit=rpm
